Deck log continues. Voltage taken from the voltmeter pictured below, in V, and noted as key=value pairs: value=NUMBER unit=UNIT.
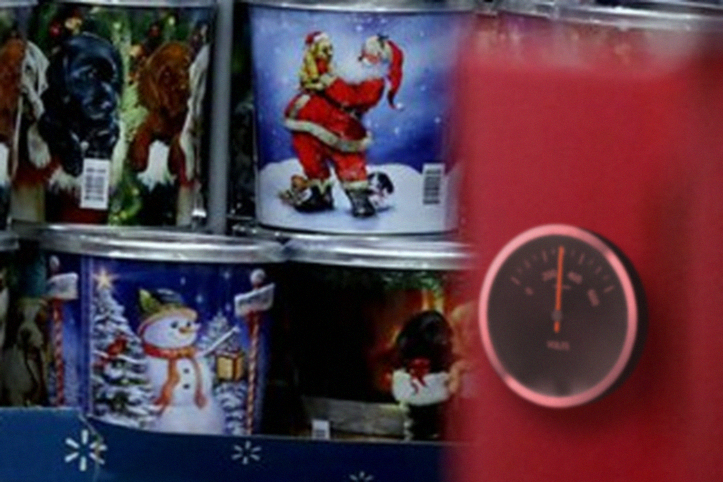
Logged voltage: value=300 unit=V
